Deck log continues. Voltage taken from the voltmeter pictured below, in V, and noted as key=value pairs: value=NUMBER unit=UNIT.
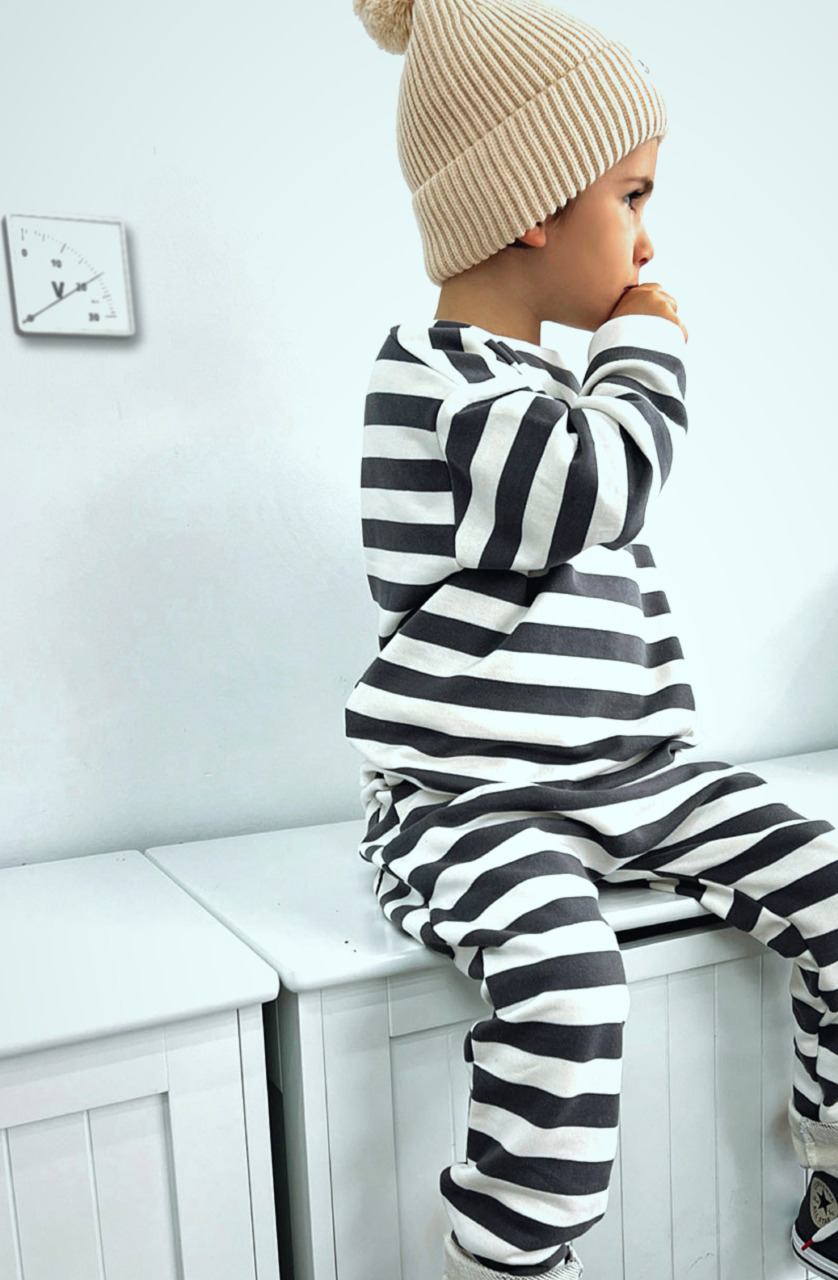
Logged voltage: value=20 unit=V
